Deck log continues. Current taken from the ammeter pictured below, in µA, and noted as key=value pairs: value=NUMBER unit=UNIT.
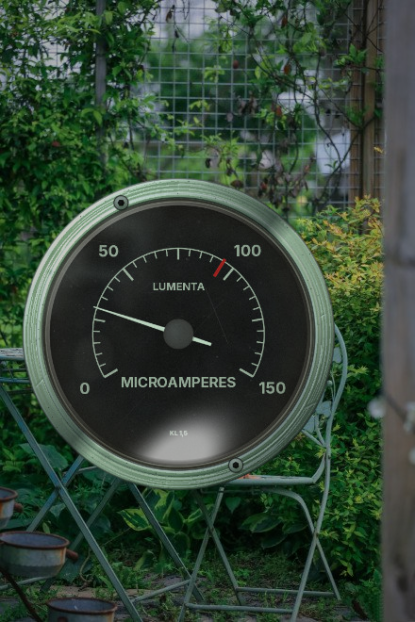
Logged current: value=30 unit=µA
